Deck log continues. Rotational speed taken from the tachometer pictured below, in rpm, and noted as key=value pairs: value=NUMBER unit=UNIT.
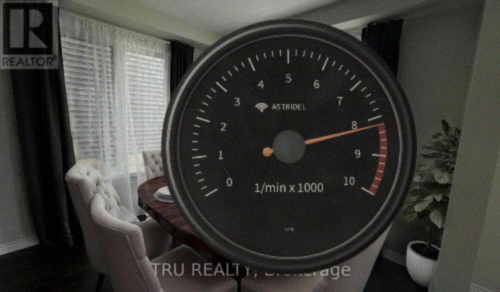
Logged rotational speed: value=8200 unit=rpm
